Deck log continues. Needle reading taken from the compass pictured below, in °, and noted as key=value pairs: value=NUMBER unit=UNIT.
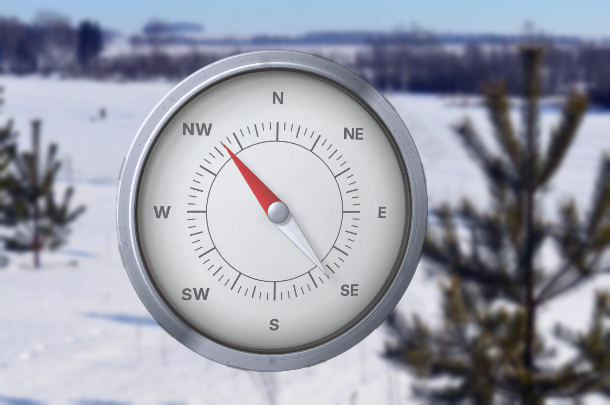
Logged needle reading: value=320 unit=°
